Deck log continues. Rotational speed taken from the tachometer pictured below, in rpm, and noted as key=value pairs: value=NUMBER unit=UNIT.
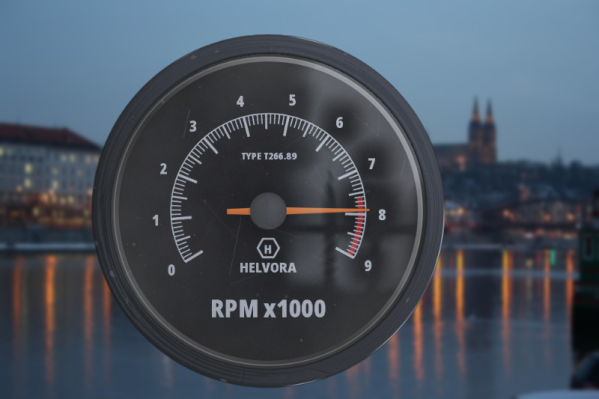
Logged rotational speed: value=7900 unit=rpm
